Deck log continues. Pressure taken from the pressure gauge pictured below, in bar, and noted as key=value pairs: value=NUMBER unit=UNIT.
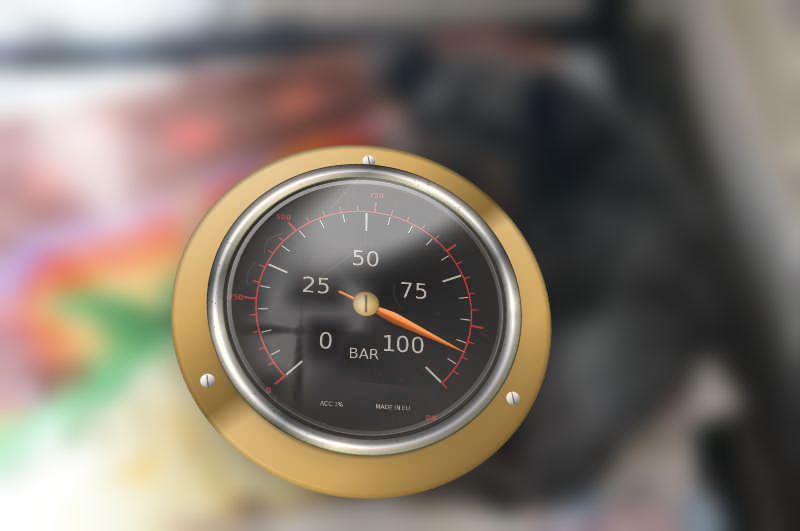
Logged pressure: value=92.5 unit=bar
